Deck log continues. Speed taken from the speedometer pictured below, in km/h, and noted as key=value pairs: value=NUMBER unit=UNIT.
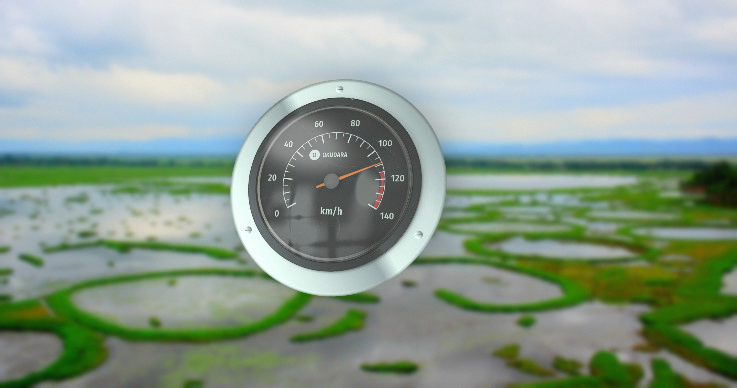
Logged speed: value=110 unit=km/h
